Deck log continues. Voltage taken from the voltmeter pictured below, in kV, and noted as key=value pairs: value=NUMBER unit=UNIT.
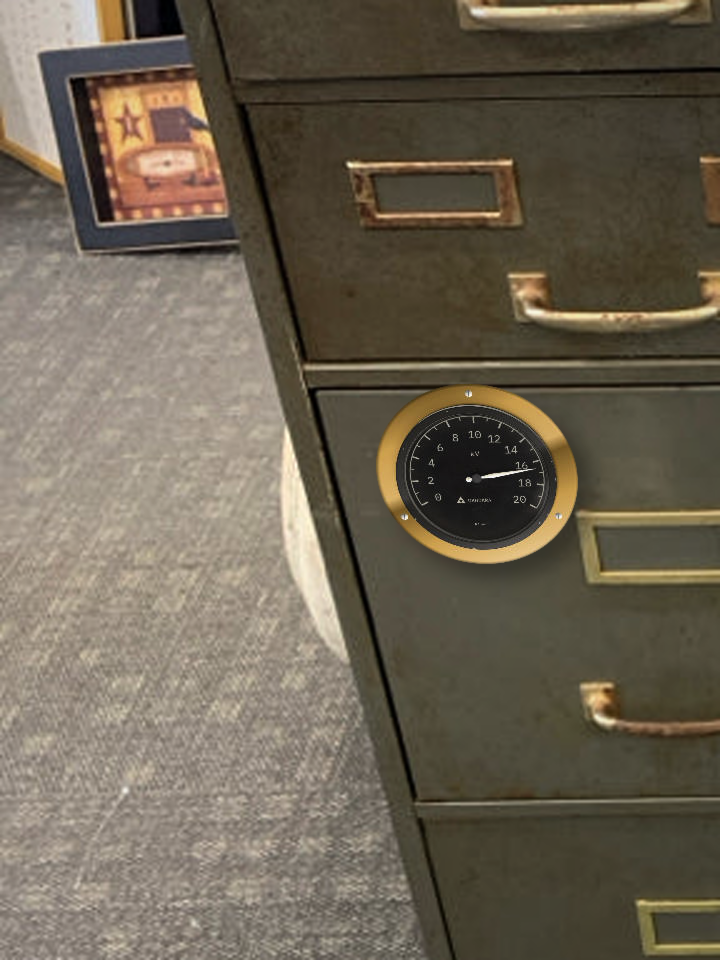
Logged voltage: value=16.5 unit=kV
